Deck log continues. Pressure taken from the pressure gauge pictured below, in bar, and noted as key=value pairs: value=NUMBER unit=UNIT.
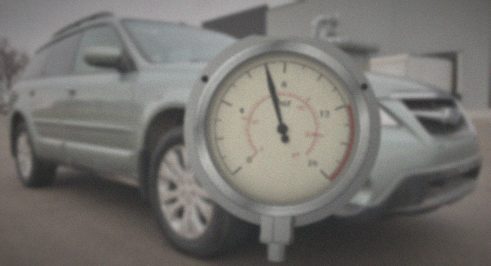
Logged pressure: value=7 unit=bar
